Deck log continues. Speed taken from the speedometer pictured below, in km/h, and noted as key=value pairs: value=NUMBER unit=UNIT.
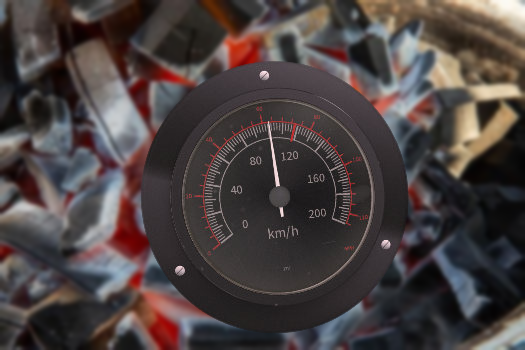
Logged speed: value=100 unit=km/h
